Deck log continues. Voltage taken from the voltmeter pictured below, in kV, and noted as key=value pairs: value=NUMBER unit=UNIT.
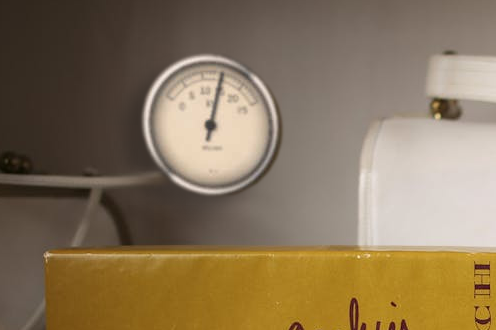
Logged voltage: value=15 unit=kV
